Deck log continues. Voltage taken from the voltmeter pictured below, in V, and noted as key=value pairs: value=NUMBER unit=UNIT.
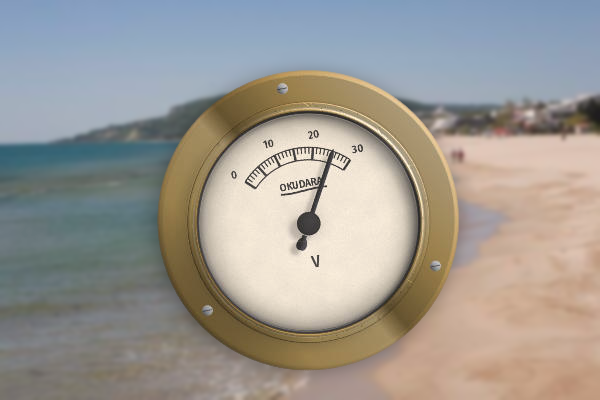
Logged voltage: value=25 unit=V
